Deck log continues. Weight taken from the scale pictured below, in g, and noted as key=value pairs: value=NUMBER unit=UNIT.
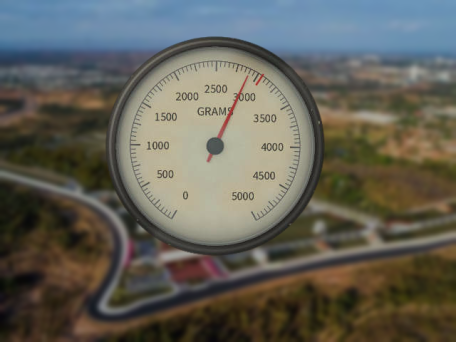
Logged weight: value=2900 unit=g
